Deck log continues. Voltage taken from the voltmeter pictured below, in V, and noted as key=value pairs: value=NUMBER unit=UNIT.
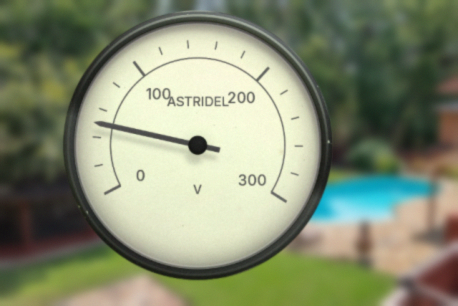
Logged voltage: value=50 unit=V
